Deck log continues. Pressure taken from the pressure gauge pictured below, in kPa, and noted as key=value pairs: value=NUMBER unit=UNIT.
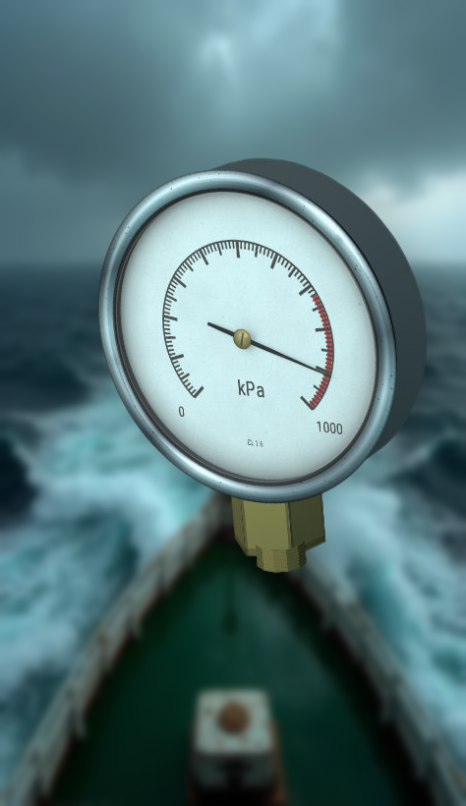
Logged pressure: value=900 unit=kPa
